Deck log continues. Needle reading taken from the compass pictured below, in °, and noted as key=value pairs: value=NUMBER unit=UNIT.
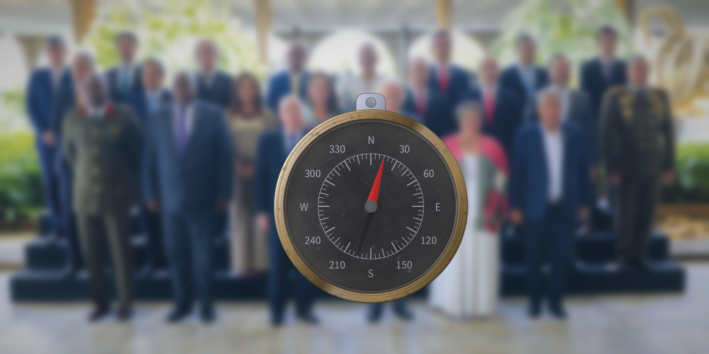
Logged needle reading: value=15 unit=°
